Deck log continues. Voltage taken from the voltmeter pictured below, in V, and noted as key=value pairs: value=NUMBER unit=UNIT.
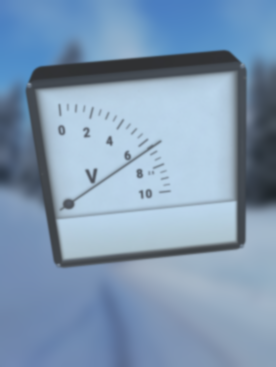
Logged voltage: value=6.5 unit=V
